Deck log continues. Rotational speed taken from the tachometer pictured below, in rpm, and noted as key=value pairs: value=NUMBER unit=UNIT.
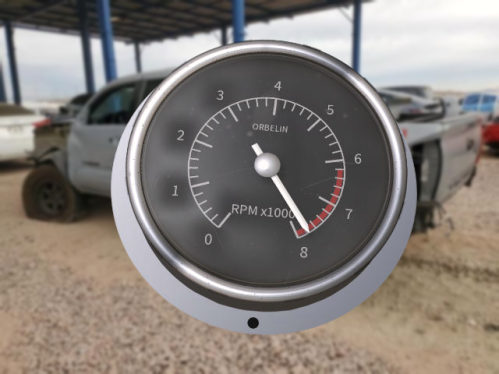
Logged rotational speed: value=7800 unit=rpm
